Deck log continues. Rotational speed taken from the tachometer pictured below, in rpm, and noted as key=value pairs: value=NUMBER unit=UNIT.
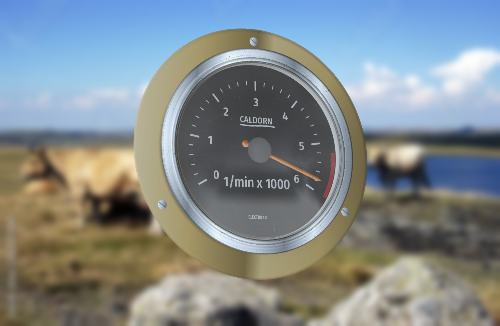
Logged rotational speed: value=5800 unit=rpm
